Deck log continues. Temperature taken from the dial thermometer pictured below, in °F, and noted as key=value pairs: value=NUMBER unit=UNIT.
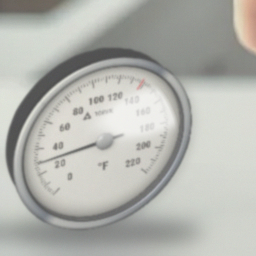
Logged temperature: value=30 unit=°F
